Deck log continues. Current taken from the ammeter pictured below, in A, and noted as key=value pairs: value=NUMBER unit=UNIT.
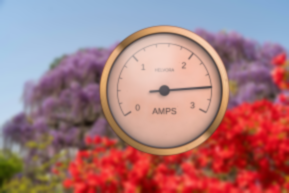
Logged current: value=2.6 unit=A
